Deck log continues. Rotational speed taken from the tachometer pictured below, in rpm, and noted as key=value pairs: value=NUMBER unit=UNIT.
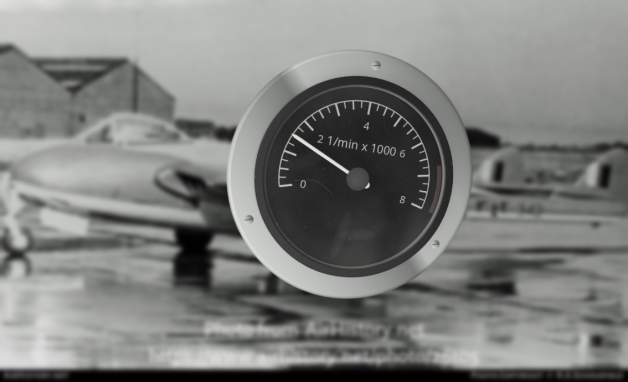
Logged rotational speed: value=1500 unit=rpm
